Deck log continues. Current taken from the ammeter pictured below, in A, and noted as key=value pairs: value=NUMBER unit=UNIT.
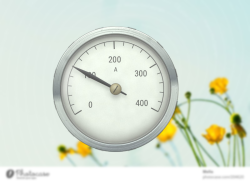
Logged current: value=100 unit=A
